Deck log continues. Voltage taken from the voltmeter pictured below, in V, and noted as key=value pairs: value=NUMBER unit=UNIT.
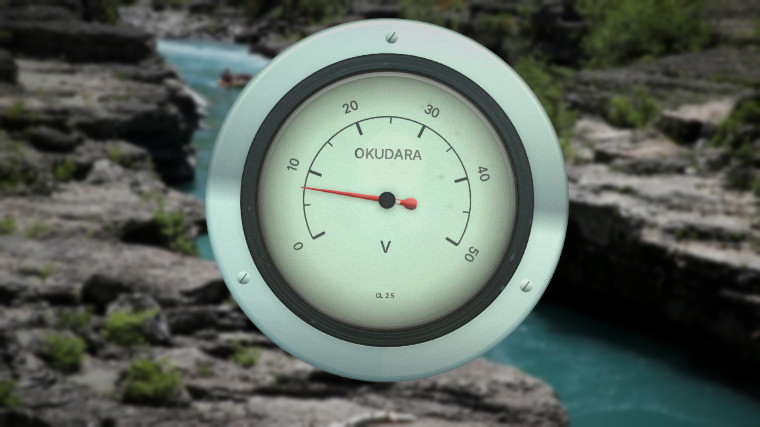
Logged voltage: value=7.5 unit=V
